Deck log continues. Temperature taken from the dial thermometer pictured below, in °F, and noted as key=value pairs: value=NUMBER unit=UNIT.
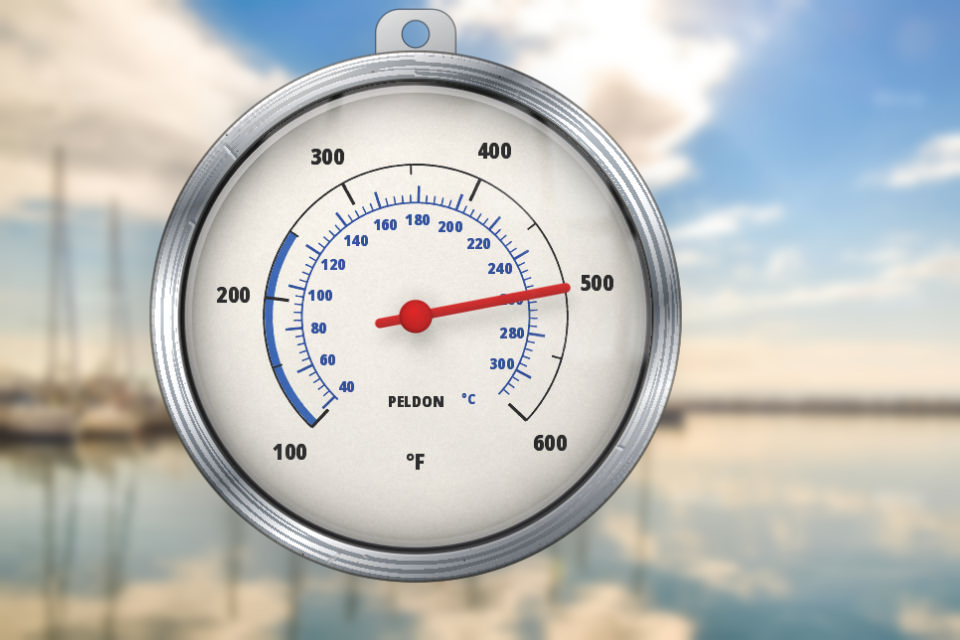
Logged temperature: value=500 unit=°F
